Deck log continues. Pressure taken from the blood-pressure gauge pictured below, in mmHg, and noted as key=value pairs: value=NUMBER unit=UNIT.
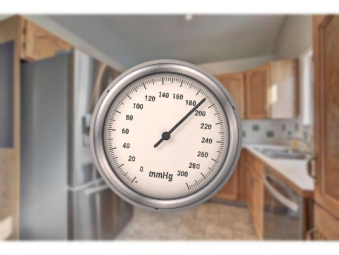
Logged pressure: value=190 unit=mmHg
